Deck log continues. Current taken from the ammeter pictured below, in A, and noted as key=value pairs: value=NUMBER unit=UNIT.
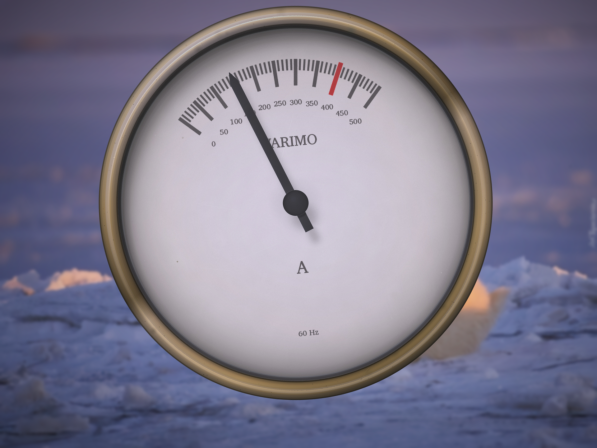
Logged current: value=150 unit=A
